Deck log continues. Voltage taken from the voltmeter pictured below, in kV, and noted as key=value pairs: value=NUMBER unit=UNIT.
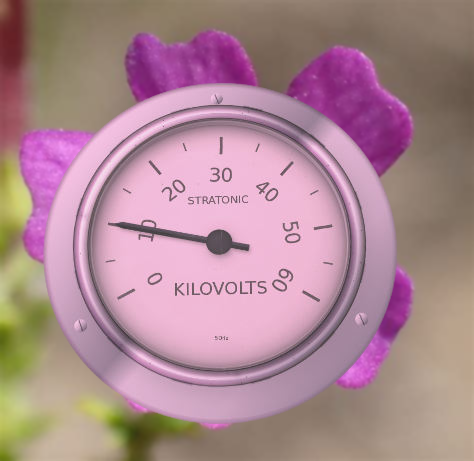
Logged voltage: value=10 unit=kV
